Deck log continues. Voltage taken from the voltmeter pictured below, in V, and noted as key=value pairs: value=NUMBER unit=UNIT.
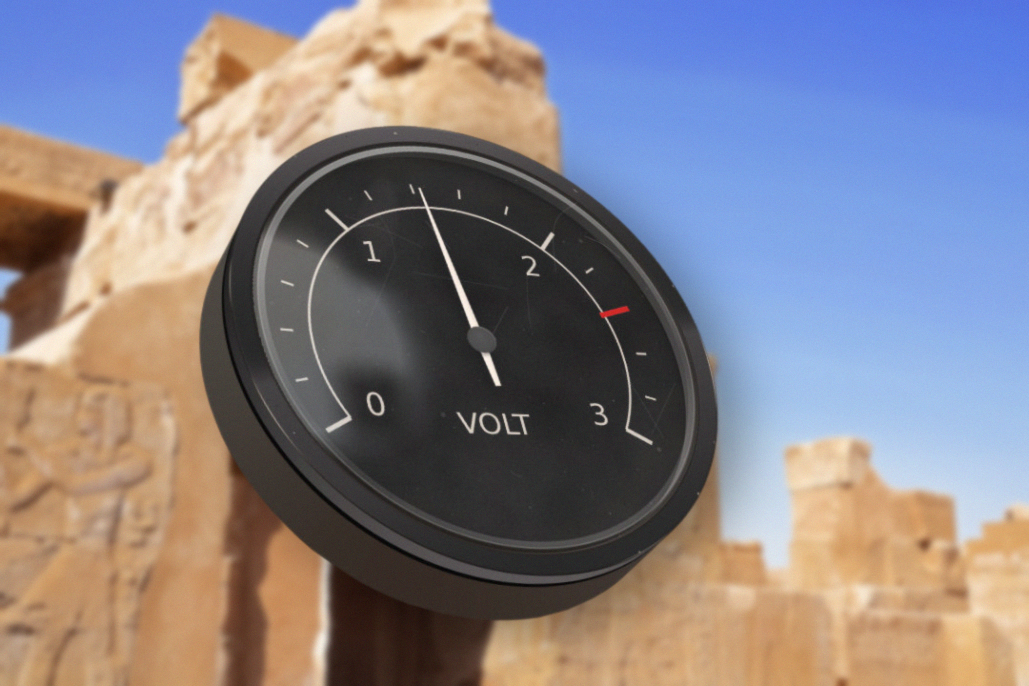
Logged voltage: value=1.4 unit=V
